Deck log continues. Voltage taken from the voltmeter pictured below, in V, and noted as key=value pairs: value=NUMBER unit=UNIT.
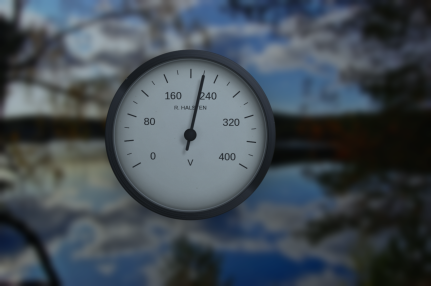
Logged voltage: value=220 unit=V
